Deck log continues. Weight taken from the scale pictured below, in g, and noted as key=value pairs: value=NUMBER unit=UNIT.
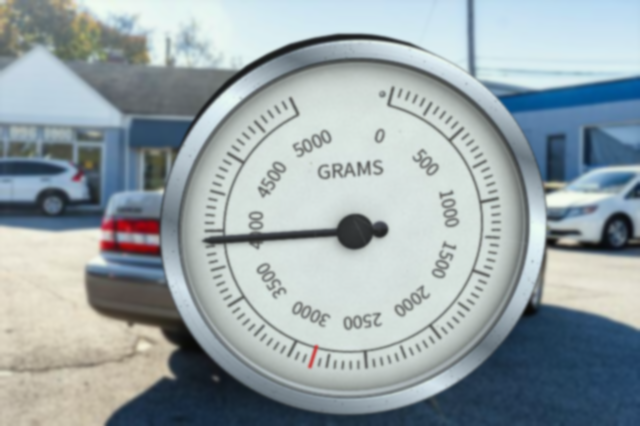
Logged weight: value=3950 unit=g
